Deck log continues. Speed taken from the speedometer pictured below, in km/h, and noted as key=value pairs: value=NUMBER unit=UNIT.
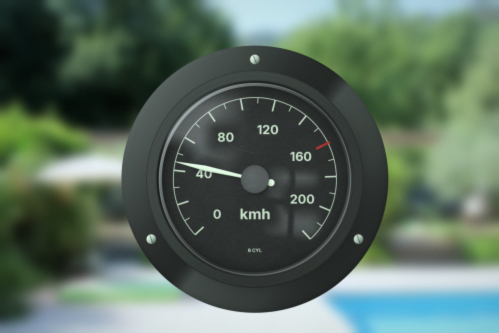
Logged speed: value=45 unit=km/h
